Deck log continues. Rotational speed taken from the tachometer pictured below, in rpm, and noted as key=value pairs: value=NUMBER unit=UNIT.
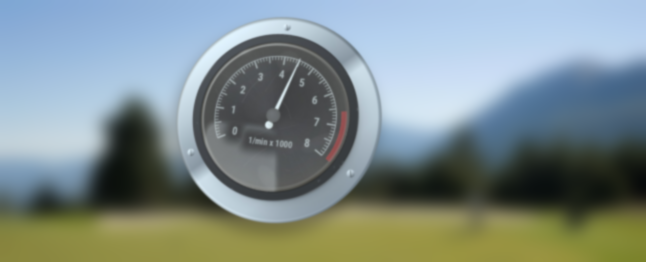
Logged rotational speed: value=4500 unit=rpm
